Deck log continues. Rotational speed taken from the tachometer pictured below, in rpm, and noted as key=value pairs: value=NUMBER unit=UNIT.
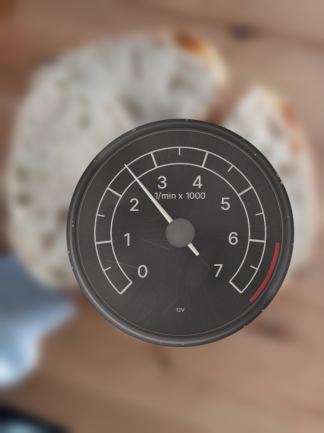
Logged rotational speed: value=2500 unit=rpm
